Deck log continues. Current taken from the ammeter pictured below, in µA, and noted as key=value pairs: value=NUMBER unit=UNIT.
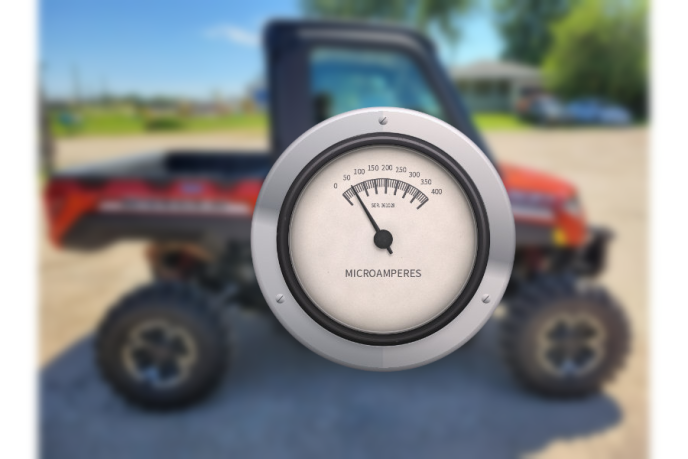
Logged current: value=50 unit=µA
